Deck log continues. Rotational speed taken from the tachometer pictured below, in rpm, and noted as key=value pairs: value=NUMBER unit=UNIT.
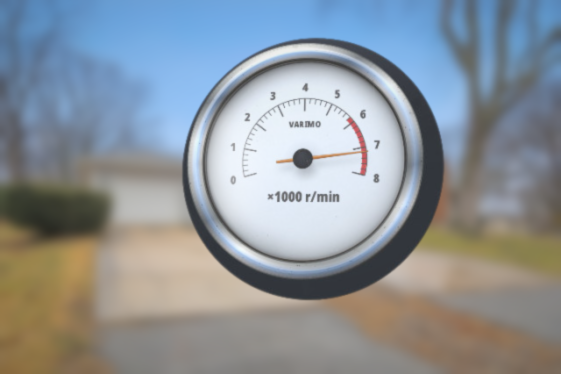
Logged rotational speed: value=7200 unit=rpm
